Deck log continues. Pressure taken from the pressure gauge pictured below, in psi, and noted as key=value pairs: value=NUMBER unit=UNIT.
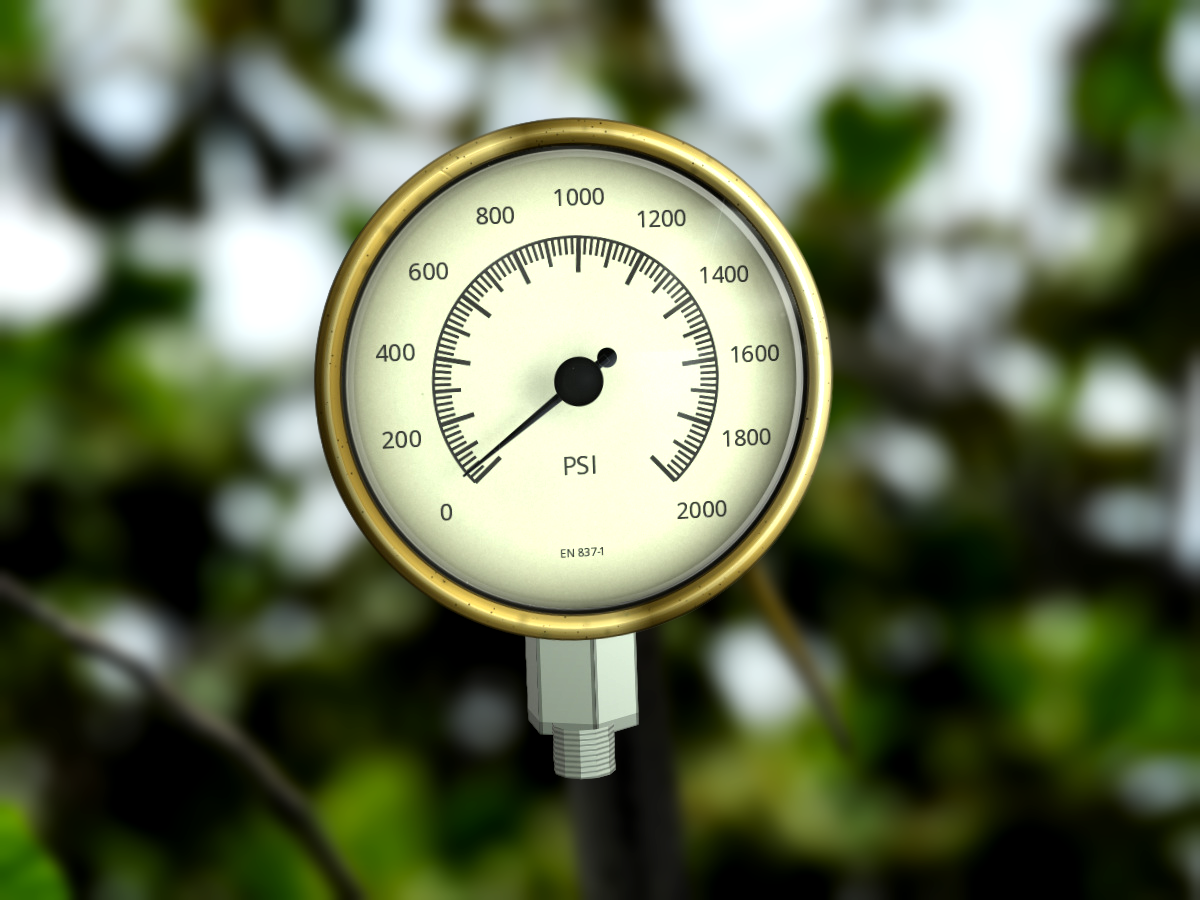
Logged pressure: value=40 unit=psi
